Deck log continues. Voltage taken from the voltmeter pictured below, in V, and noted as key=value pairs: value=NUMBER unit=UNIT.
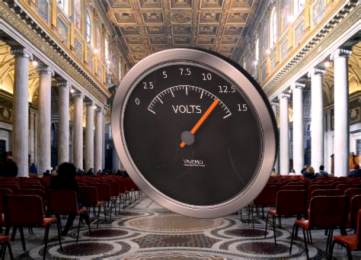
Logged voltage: value=12.5 unit=V
